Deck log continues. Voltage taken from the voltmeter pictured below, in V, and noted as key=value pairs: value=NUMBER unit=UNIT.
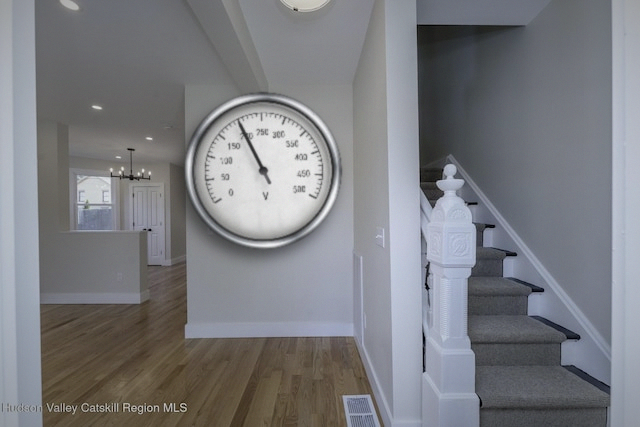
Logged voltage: value=200 unit=V
